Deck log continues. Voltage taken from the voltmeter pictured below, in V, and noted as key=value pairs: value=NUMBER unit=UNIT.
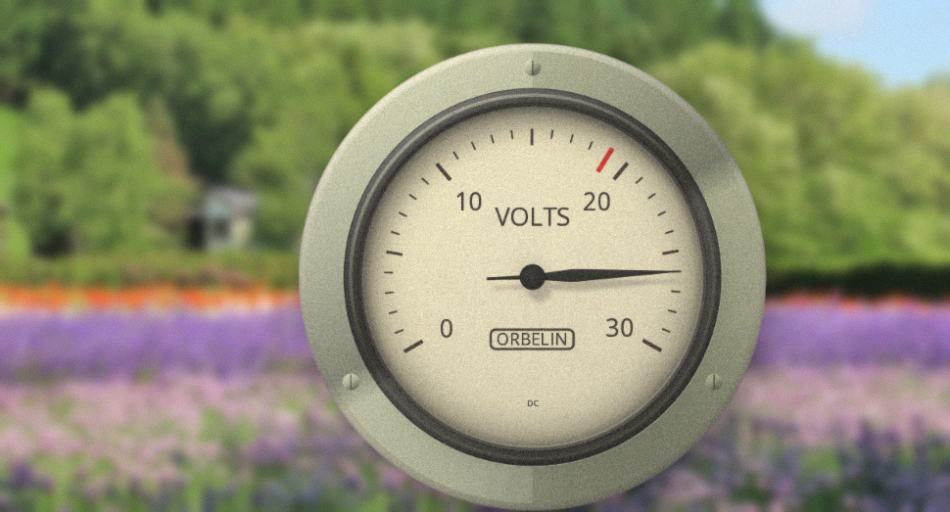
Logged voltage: value=26 unit=V
